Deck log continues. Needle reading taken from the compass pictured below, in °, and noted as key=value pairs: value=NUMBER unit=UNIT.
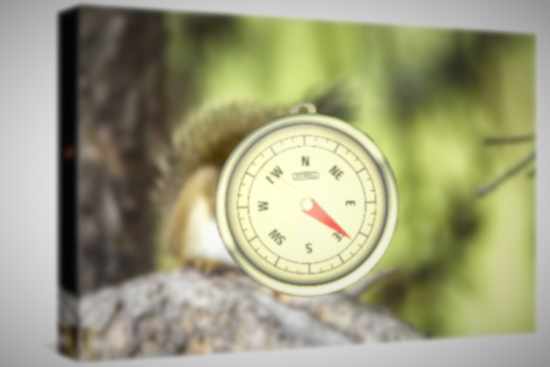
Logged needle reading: value=130 unit=°
